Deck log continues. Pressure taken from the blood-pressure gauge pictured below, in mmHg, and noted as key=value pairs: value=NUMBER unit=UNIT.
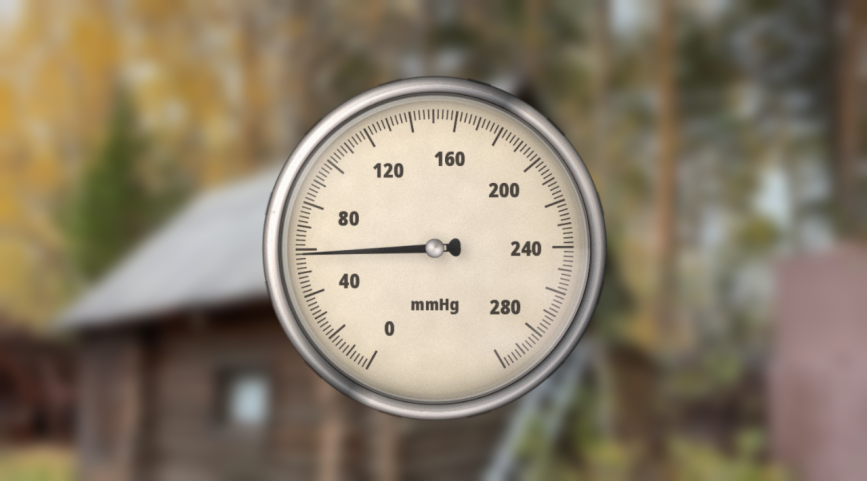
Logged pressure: value=58 unit=mmHg
